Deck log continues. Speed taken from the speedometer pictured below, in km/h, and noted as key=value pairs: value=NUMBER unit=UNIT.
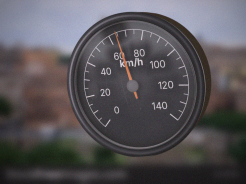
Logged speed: value=65 unit=km/h
